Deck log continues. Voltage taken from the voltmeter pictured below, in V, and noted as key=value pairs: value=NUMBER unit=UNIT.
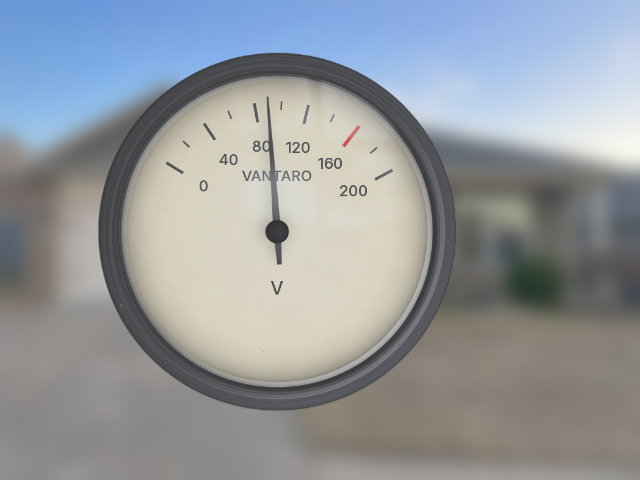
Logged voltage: value=90 unit=V
